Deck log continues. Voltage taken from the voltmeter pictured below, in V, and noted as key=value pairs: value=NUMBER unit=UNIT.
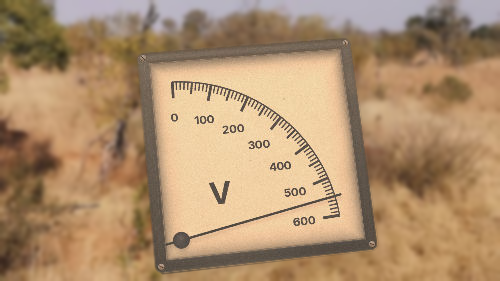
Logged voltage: value=550 unit=V
